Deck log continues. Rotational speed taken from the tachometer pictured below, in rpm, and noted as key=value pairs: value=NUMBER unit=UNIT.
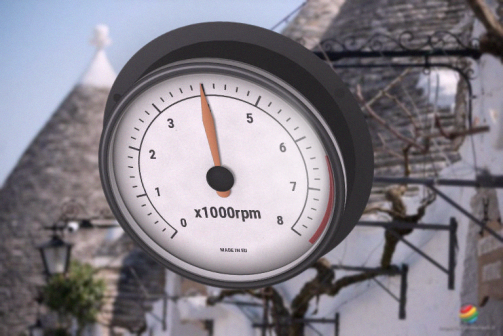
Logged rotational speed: value=4000 unit=rpm
